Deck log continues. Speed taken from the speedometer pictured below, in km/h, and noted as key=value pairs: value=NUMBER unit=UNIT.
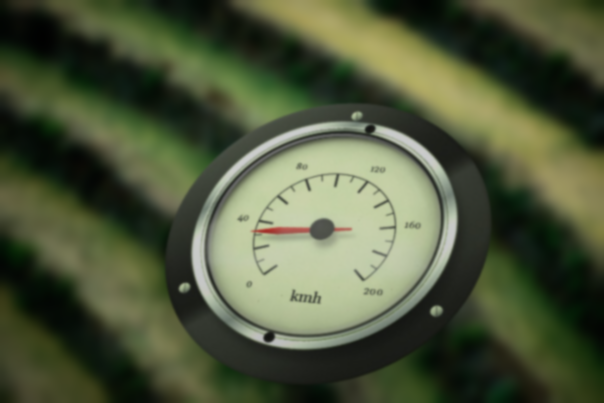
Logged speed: value=30 unit=km/h
